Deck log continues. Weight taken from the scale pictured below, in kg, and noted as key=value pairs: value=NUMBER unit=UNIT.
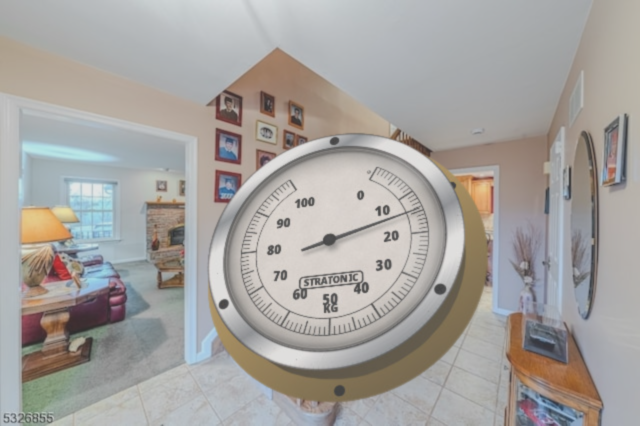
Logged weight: value=15 unit=kg
